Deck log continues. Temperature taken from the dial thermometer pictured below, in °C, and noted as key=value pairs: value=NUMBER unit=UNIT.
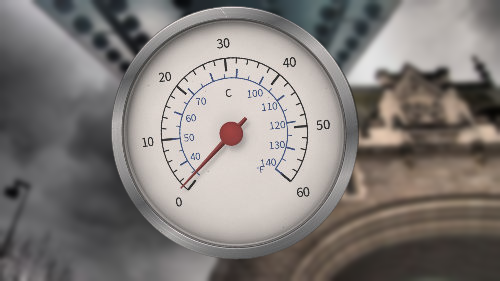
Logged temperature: value=1 unit=°C
